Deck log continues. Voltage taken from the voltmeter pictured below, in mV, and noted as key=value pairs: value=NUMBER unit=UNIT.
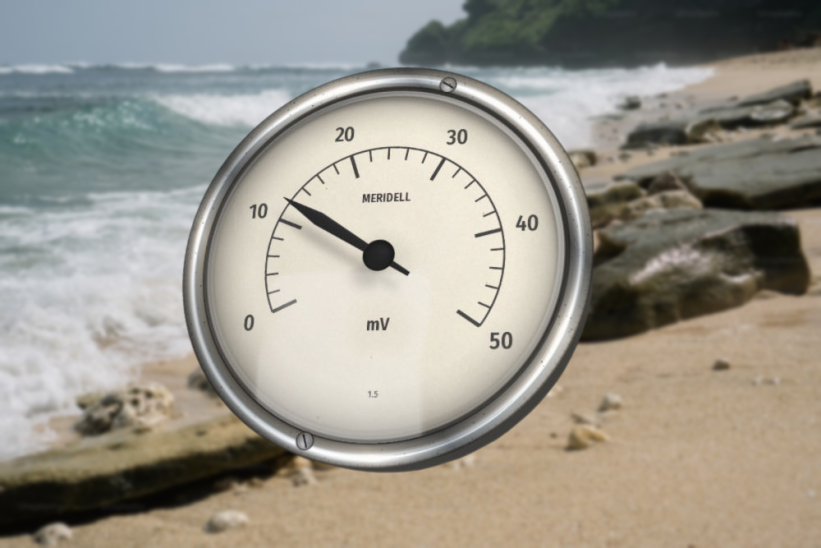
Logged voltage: value=12 unit=mV
